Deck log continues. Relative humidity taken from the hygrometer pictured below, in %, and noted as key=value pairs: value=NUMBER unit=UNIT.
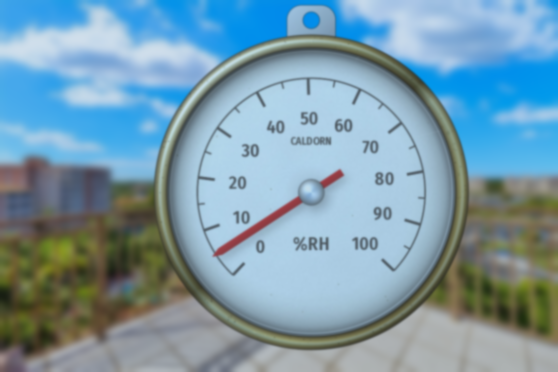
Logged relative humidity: value=5 unit=%
